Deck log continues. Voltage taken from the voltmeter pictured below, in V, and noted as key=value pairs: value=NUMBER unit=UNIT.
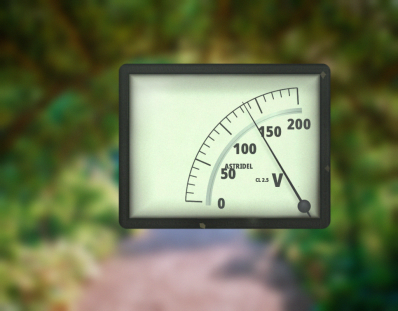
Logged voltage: value=135 unit=V
